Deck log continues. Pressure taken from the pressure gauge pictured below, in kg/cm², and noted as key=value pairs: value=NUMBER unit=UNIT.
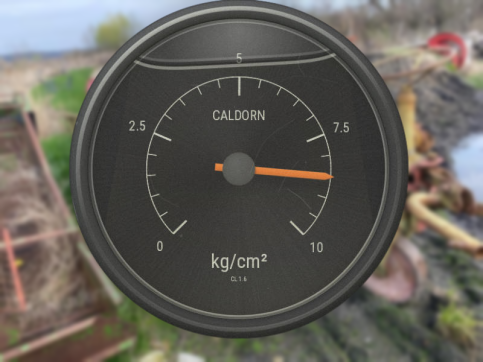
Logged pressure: value=8.5 unit=kg/cm²
